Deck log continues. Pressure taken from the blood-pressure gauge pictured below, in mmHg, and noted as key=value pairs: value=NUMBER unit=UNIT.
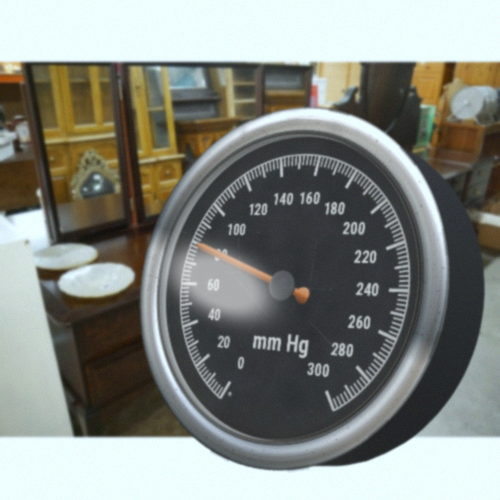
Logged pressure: value=80 unit=mmHg
